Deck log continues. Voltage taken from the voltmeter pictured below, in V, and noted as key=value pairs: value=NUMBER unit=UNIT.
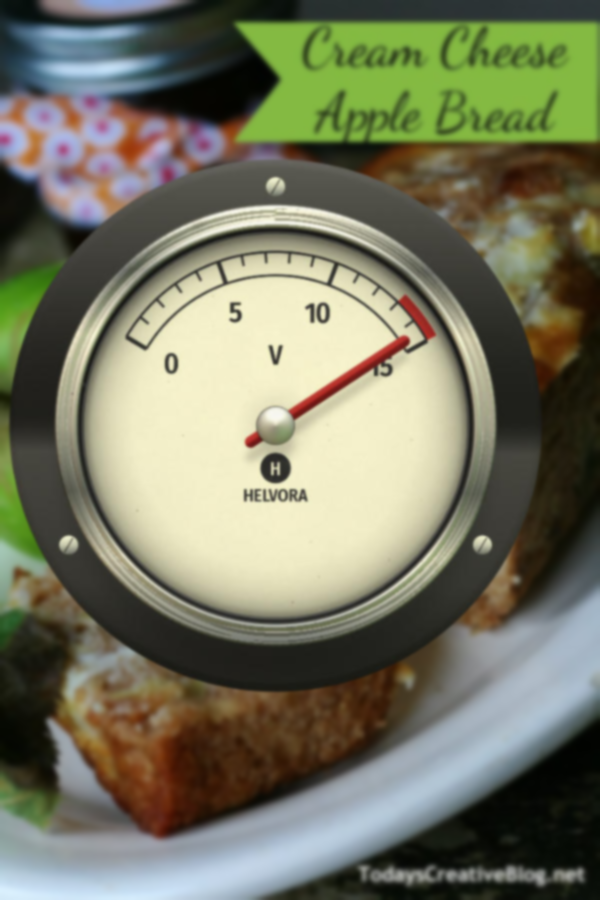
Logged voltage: value=14.5 unit=V
